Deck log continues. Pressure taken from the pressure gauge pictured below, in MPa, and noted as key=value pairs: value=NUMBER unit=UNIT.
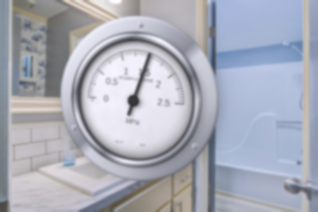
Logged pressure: value=1.5 unit=MPa
